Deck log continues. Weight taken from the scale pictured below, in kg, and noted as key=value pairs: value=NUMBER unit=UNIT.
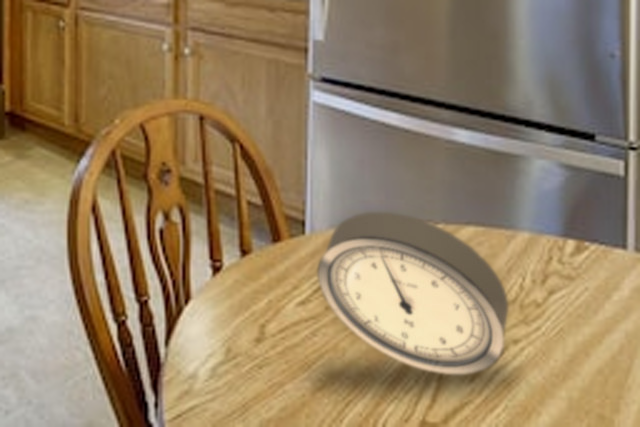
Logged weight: value=4.5 unit=kg
